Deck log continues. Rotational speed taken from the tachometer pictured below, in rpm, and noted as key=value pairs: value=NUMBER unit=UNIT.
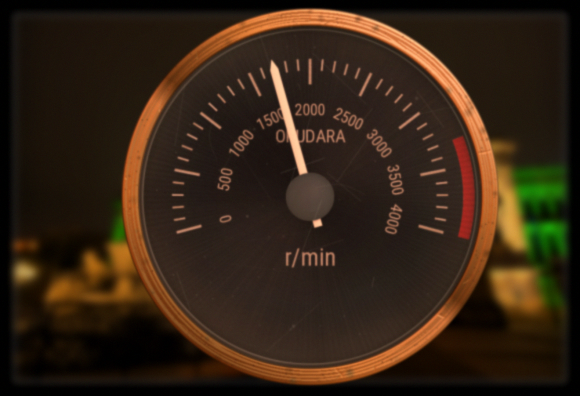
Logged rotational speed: value=1700 unit=rpm
